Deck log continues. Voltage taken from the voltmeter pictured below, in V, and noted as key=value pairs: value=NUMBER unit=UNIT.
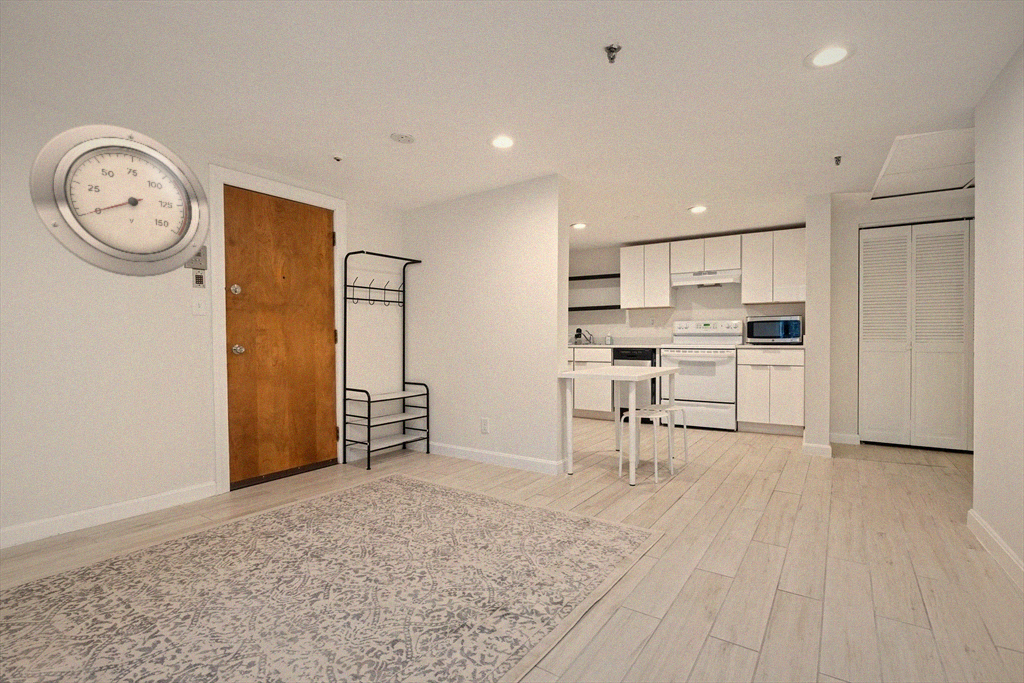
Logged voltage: value=0 unit=V
